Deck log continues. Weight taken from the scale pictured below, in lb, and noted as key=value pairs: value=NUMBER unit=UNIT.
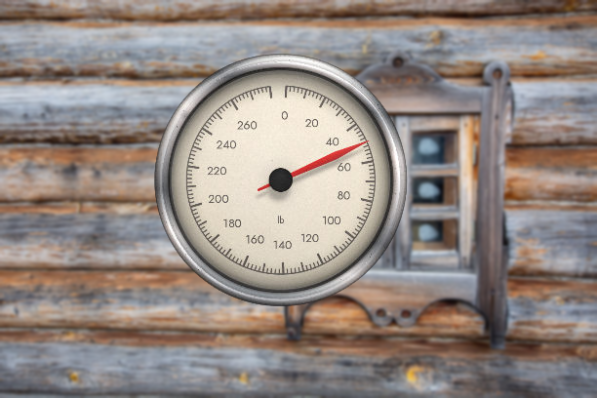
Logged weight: value=50 unit=lb
